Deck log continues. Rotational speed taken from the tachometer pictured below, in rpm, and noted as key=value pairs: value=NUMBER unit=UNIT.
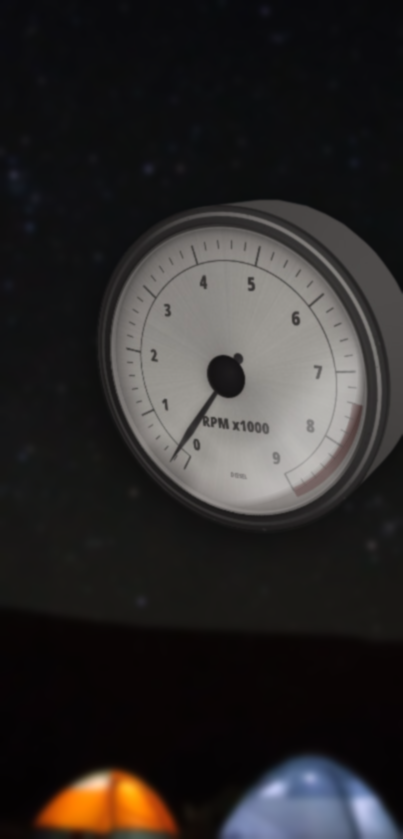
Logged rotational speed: value=200 unit=rpm
